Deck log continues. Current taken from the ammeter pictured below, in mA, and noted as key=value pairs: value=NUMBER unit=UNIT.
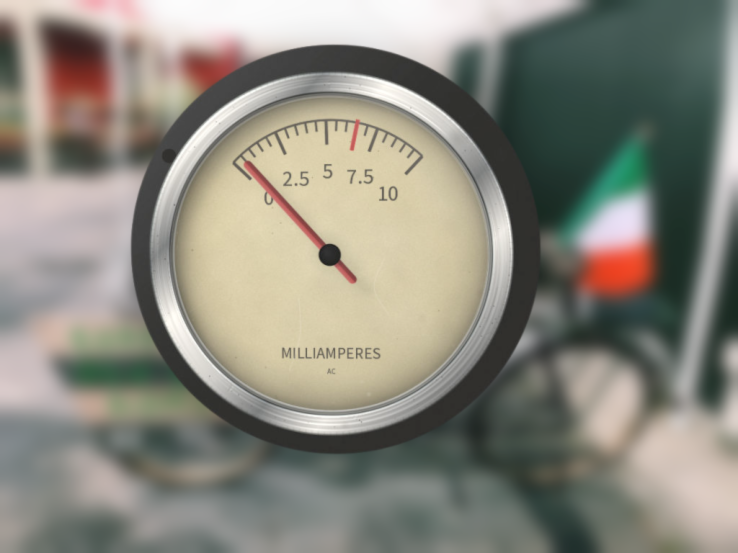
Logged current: value=0.5 unit=mA
